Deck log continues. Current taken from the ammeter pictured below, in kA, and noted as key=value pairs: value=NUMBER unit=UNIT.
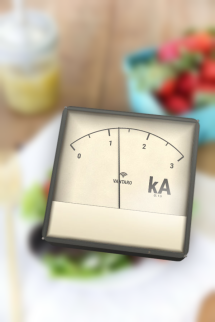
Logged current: value=1.25 unit=kA
